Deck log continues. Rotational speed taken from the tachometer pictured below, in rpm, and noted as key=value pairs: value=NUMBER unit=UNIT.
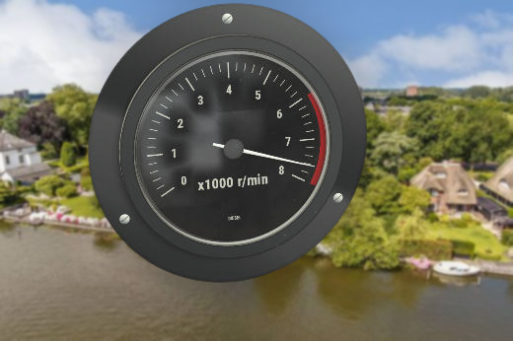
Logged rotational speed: value=7600 unit=rpm
